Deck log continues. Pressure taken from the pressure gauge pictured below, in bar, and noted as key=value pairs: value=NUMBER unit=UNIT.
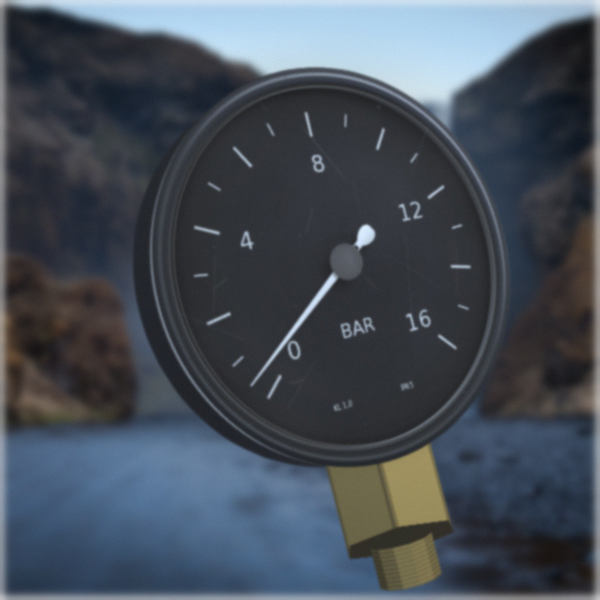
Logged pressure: value=0.5 unit=bar
